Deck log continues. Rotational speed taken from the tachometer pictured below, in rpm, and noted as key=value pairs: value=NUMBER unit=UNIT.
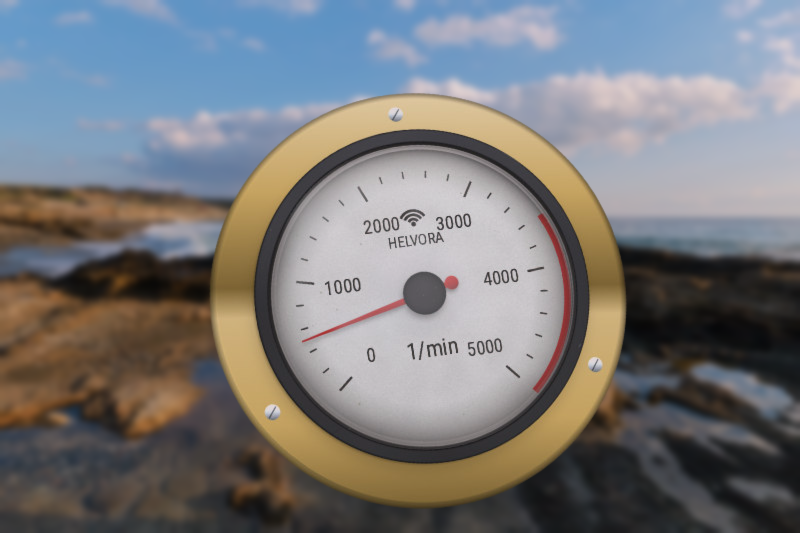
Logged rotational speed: value=500 unit=rpm
